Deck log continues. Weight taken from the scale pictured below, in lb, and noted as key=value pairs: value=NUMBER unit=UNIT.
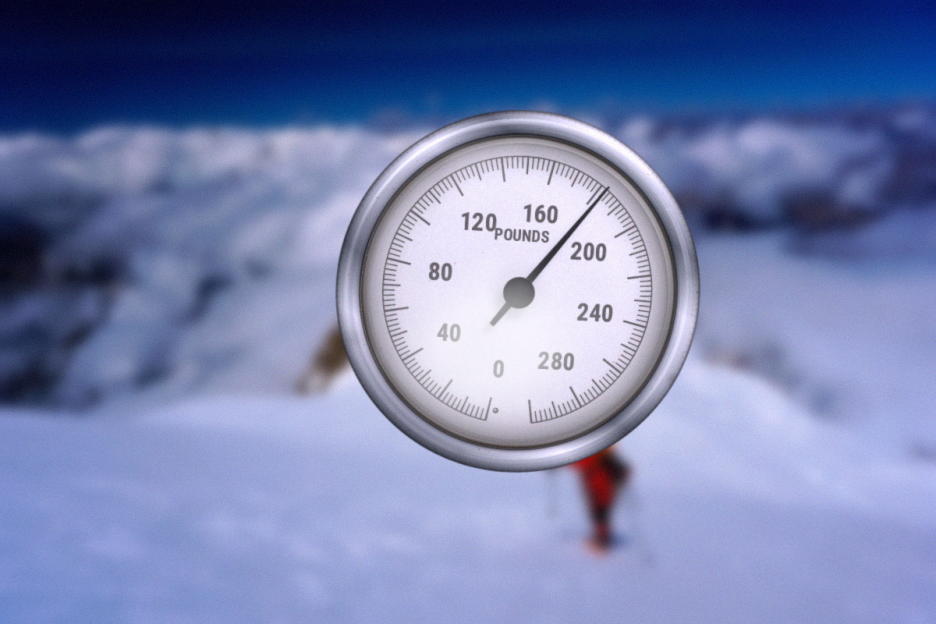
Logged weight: value=182 unit=lb
